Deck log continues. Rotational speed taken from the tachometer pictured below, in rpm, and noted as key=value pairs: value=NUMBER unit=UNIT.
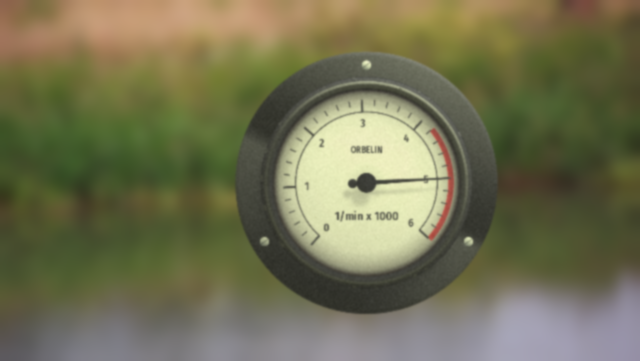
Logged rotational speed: value=5000 unit=rpm
